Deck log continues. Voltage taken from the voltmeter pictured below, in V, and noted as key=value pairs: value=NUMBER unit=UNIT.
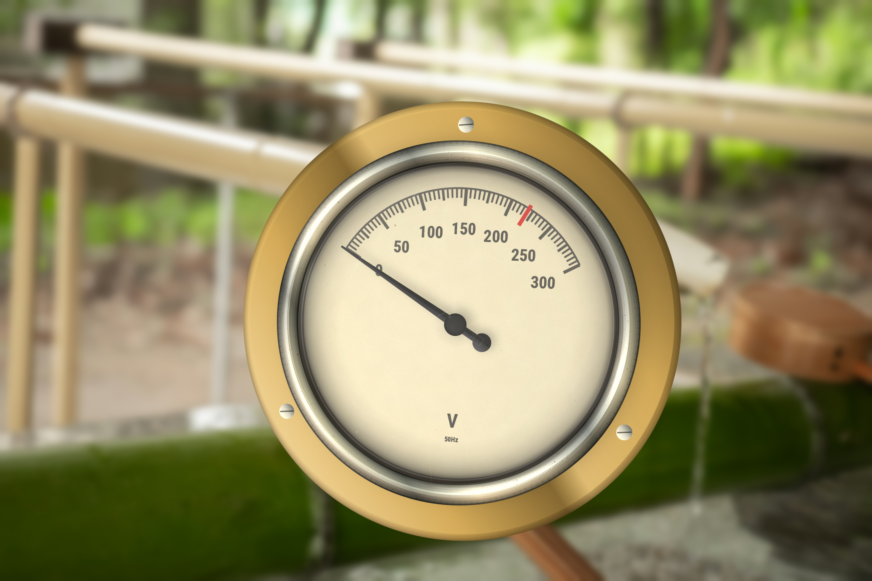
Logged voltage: value=0 unit=V
